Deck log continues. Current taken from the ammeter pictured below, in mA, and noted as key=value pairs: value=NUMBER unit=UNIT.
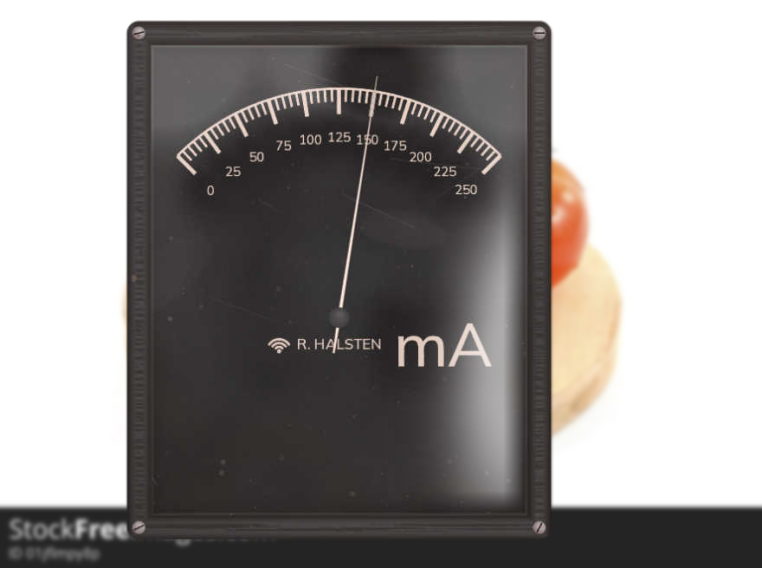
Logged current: value=150 unit=mA
